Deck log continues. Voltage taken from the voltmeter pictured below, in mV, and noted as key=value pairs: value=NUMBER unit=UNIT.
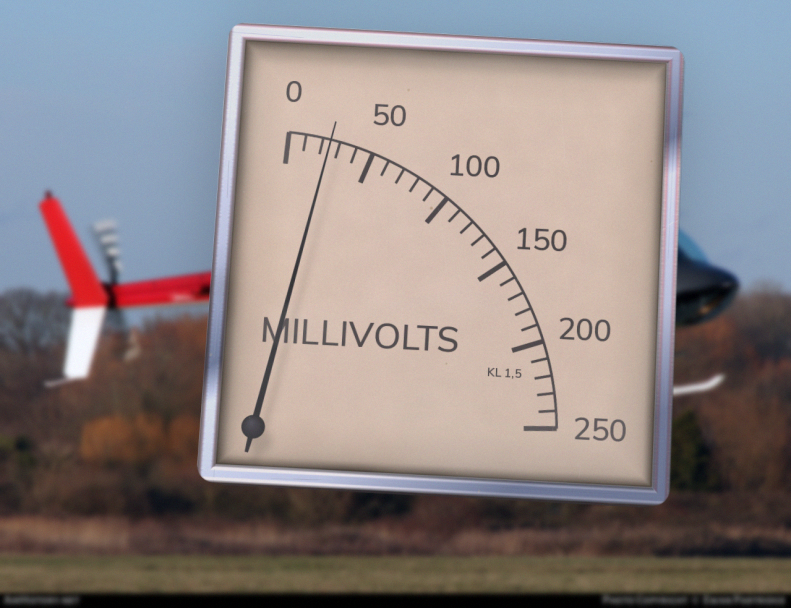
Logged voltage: value=25 unit=mV
